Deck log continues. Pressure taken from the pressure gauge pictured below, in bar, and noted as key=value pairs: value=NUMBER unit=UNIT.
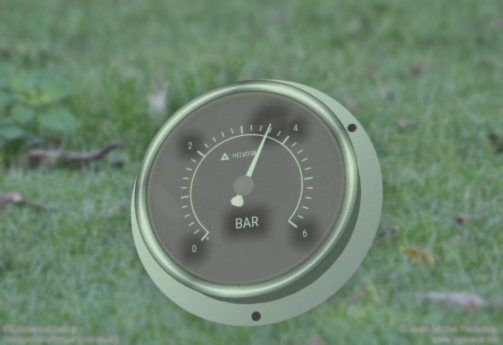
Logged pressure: value=3.6 unit=bar
